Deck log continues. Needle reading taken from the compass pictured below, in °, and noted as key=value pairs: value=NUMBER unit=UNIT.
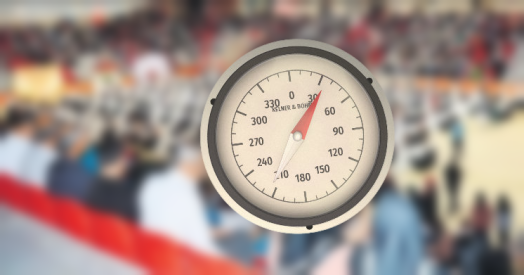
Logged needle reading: value=35 unit=°
